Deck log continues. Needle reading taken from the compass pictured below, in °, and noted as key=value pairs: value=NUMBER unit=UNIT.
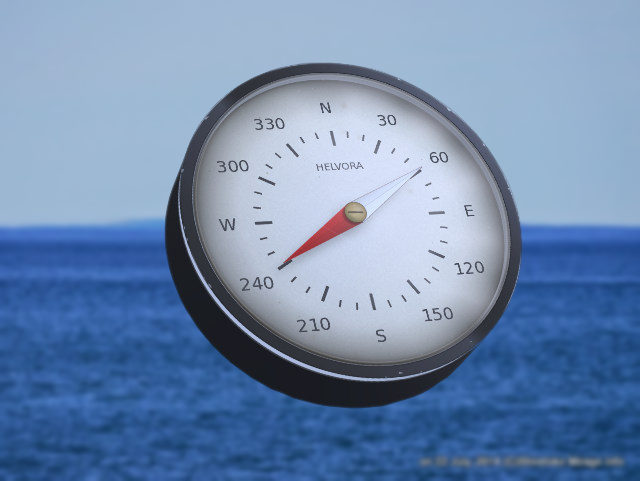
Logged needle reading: value=240 unit=°
